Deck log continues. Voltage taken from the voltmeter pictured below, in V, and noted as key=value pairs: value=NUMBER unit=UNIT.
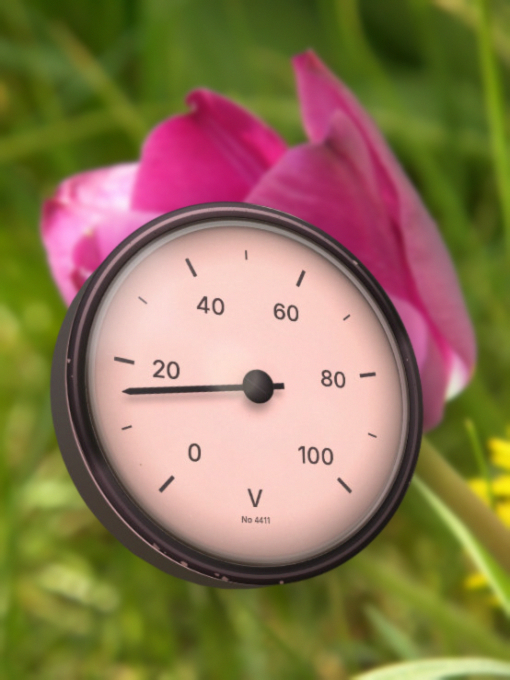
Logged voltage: value=15 unit=V
